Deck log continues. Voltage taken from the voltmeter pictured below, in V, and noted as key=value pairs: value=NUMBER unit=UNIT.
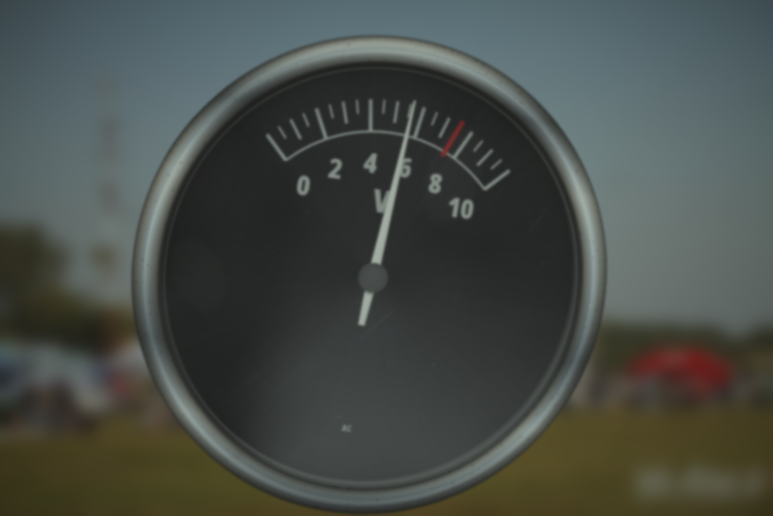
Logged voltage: value=5.5 unit=V
